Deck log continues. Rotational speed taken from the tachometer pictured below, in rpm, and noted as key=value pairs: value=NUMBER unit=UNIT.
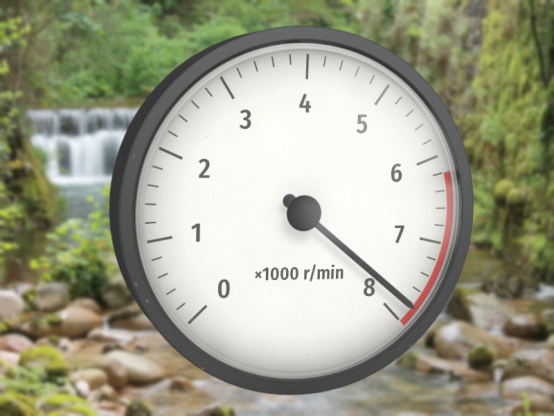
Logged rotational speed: value=7800 unit=rpm
